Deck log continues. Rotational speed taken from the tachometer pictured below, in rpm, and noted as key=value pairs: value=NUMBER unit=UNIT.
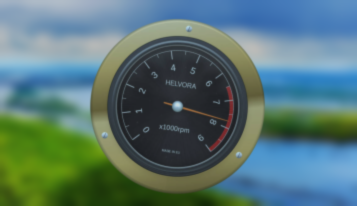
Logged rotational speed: value=7750 unit=rpm
